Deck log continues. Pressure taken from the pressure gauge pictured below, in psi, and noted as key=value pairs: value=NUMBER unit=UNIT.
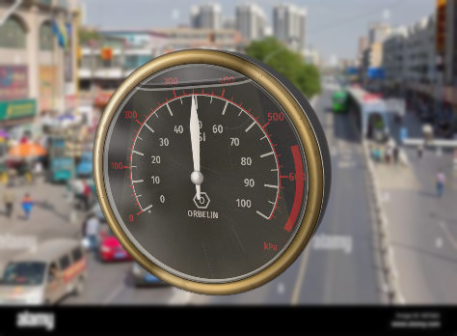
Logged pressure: value=50 unit=psi
